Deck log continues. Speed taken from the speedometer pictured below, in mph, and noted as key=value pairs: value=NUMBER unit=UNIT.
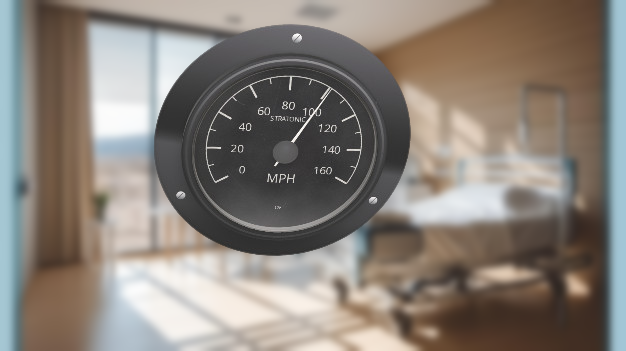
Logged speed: value=100 unit=mph
